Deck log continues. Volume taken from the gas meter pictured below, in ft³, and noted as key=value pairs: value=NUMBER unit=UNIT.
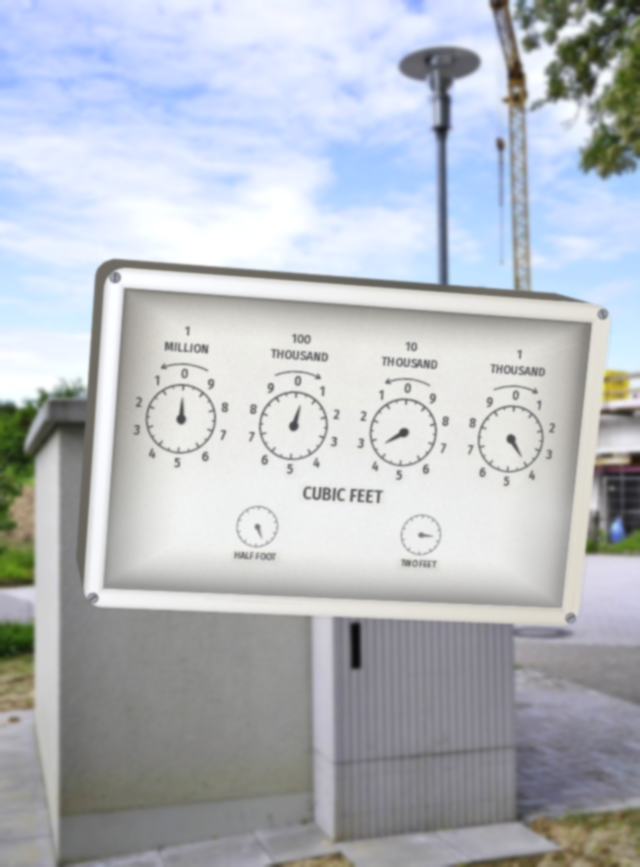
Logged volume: value=3400 unit=ft³
